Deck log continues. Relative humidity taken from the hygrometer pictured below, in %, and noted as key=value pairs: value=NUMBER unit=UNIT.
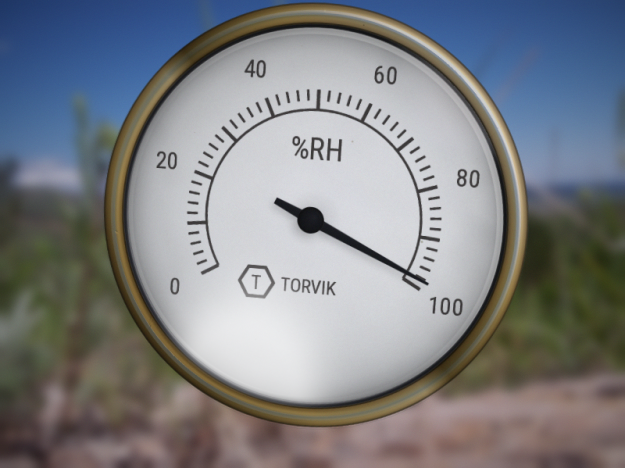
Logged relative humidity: value=98 unit=%
